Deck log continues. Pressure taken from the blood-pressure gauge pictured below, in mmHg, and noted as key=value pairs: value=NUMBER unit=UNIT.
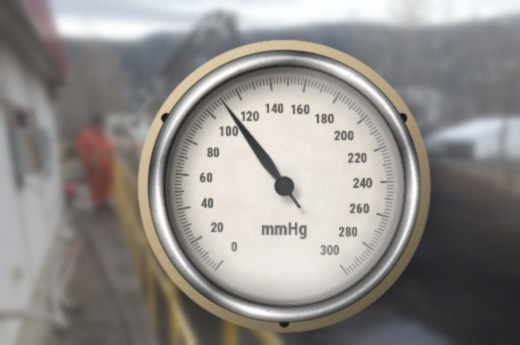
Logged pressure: value=110 unit=mmHg
